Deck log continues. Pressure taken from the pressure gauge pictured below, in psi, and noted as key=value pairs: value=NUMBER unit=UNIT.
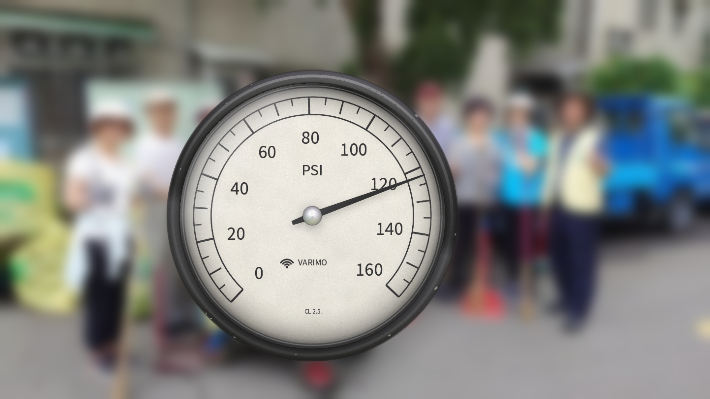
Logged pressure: value=122.5 unit=psi
